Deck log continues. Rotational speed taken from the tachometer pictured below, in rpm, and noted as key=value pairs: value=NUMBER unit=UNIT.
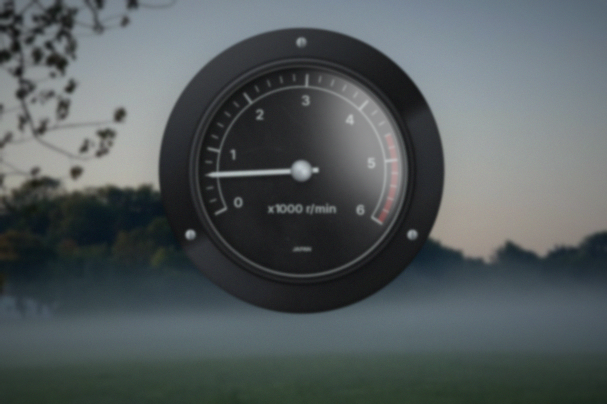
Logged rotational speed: value=600 unit=rpm
